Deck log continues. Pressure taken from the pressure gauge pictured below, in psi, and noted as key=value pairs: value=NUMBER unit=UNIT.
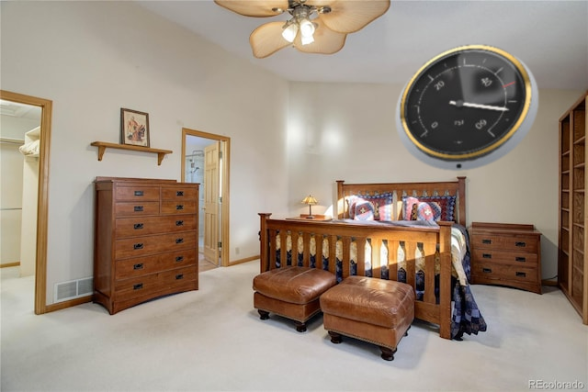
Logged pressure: value=52.5 unit=psi
